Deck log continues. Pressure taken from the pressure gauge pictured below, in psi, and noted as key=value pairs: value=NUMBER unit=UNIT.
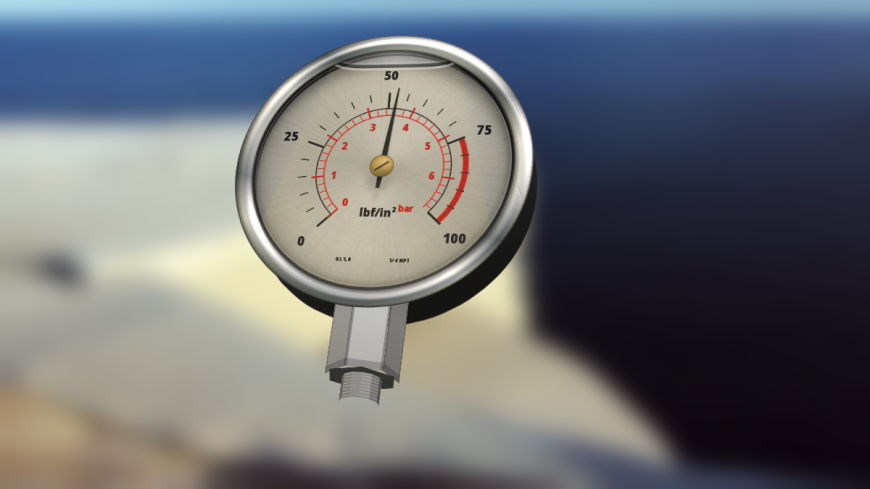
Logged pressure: value=52.5 unit=psi
